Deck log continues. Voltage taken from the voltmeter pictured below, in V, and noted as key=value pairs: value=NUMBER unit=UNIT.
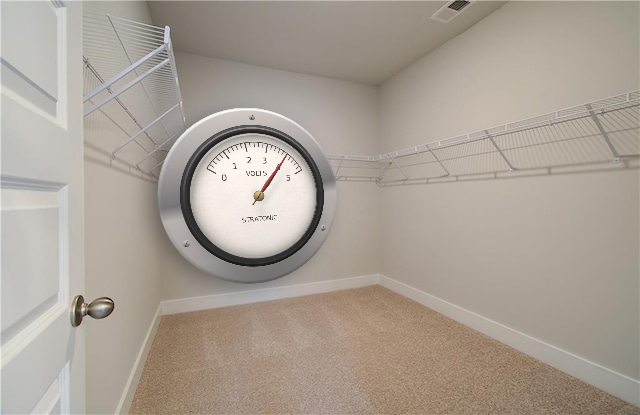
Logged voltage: value=4 unit=V
